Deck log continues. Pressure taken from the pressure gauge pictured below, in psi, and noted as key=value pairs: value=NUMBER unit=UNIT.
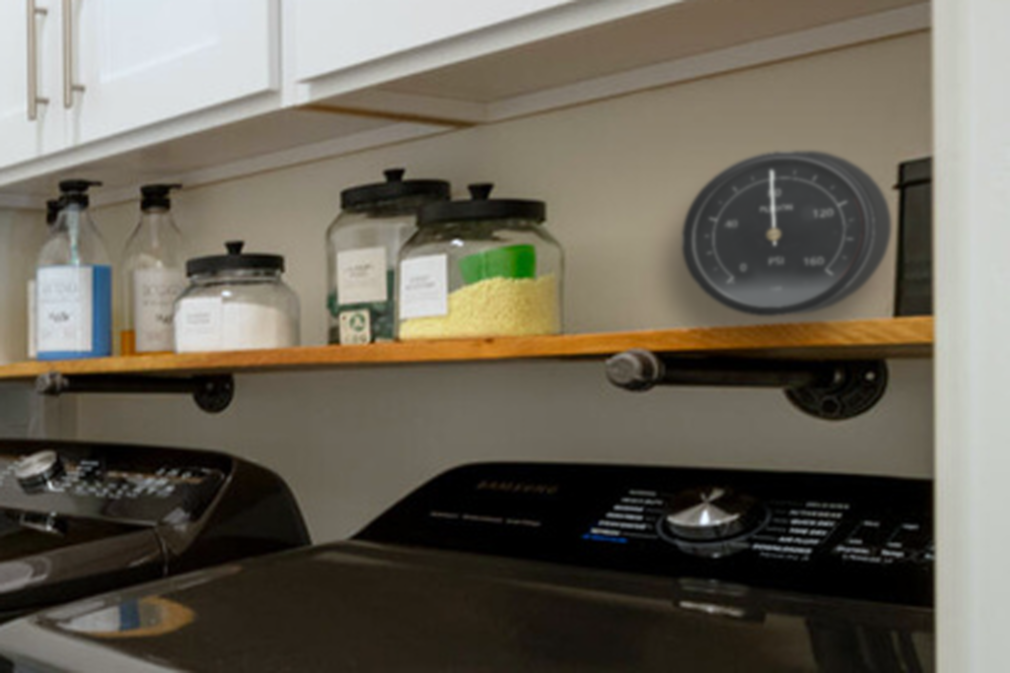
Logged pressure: value=80 unit=psi
